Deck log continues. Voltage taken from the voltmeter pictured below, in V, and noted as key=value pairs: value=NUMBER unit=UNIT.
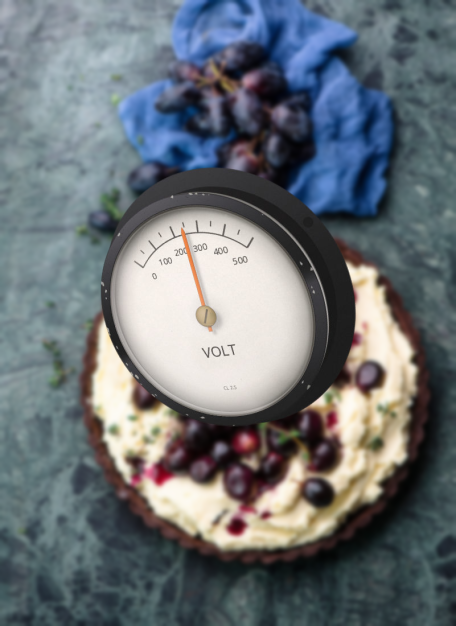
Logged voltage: value=250 unit=V
